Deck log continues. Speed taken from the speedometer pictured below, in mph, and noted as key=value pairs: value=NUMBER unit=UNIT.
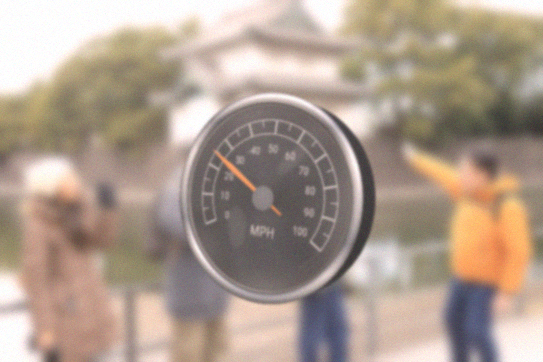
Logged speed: value=25 unit=mph
